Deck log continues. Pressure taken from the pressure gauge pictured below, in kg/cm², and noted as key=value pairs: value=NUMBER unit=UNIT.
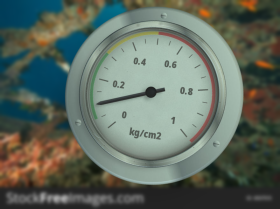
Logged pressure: value=0.1 unit=kg/cm²
